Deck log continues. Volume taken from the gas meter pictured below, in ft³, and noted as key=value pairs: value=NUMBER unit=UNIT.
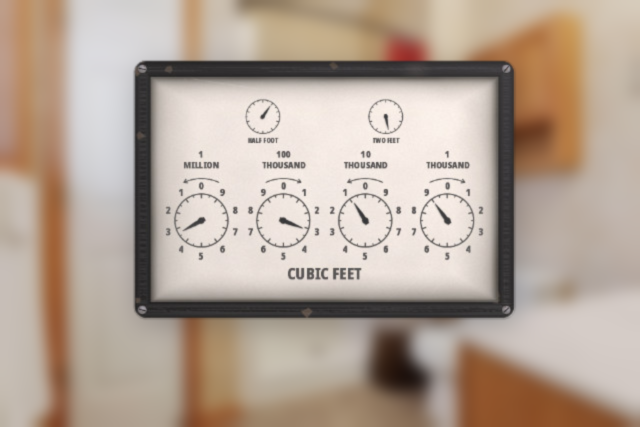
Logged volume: value=330900 unit=ft³
